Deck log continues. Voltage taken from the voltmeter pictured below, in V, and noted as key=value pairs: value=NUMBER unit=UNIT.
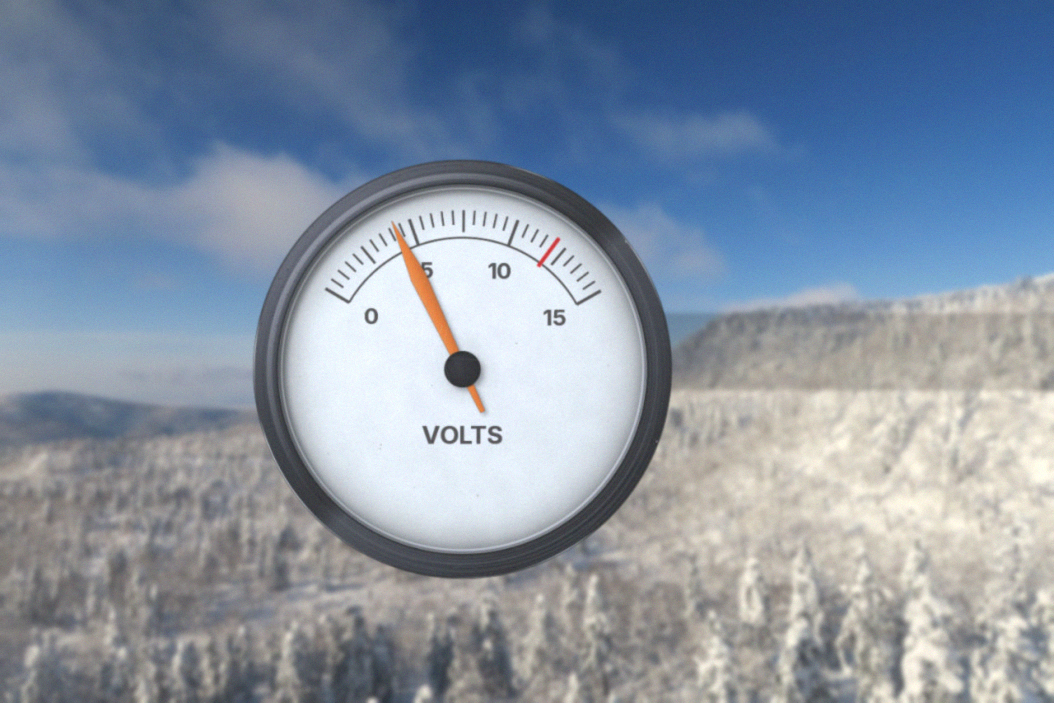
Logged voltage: value=4.25 unit=V
